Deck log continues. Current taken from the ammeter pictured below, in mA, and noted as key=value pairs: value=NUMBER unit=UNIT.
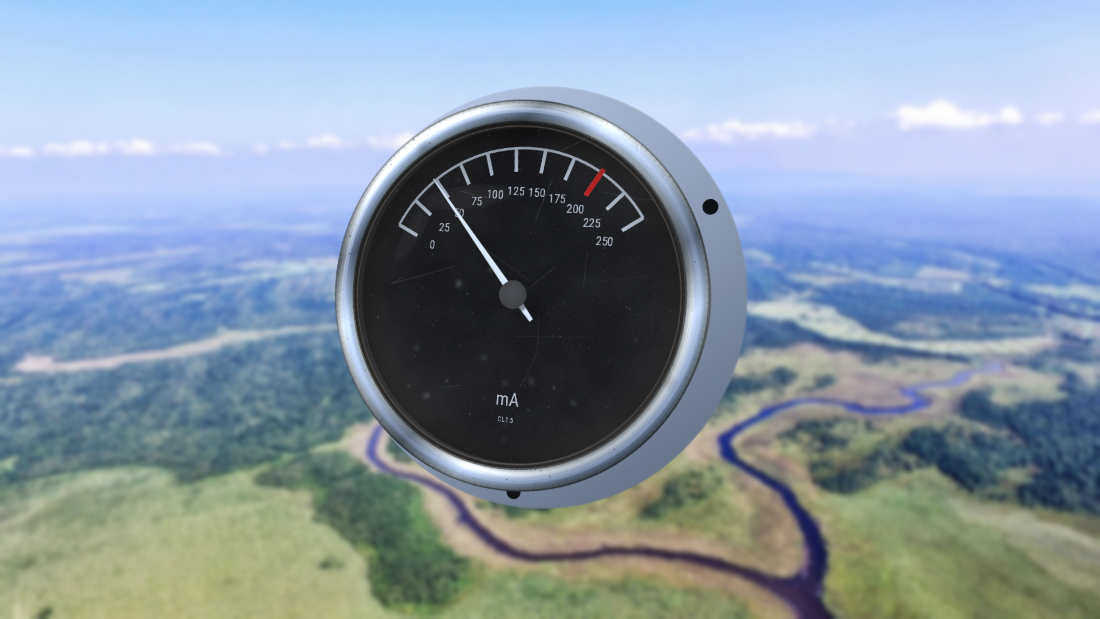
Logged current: value=50 unit=mA
